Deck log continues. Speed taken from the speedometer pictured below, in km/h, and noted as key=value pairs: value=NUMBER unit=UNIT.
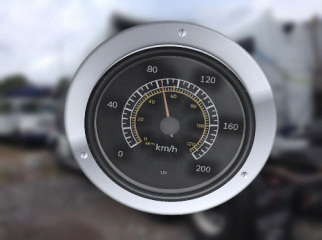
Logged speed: value=85 unit=km/h
